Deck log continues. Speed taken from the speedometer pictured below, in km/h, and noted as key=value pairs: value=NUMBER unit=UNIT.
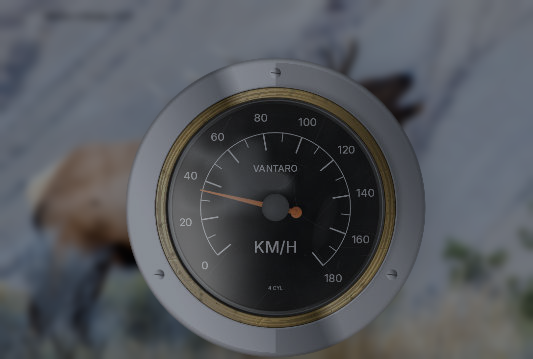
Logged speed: value=35 unit=km/h
